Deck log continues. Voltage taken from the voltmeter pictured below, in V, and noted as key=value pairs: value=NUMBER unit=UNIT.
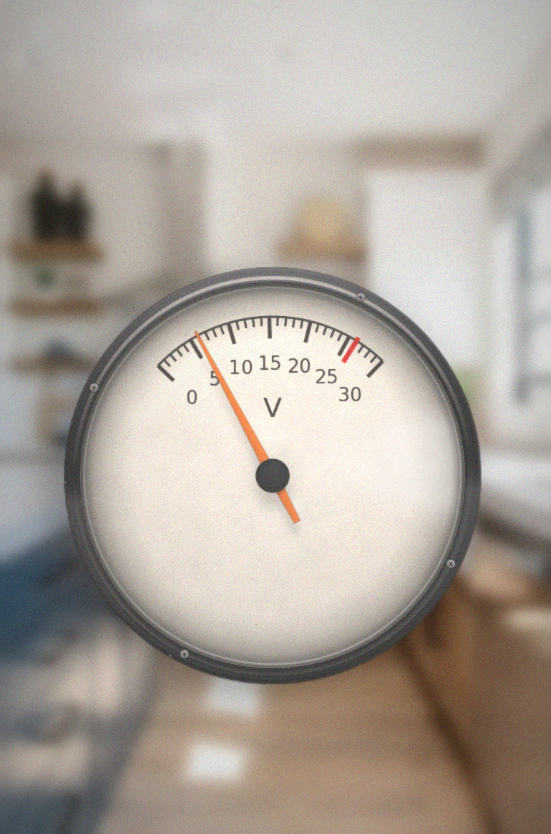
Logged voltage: value=6 unit=V
